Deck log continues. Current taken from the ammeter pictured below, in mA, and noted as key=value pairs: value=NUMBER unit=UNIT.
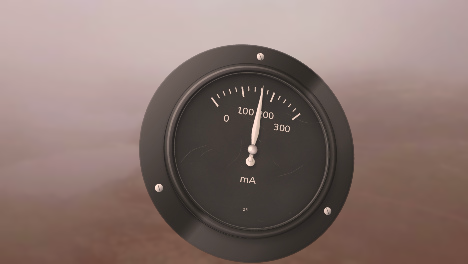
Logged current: value=160 unit=mA
